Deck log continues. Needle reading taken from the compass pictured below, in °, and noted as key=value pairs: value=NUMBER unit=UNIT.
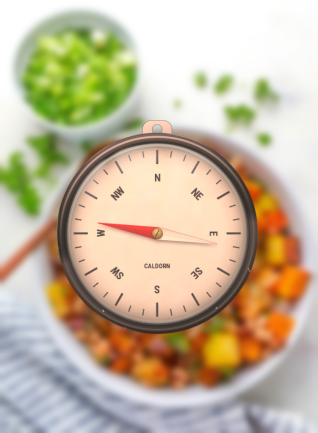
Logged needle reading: value=280 unit=°
